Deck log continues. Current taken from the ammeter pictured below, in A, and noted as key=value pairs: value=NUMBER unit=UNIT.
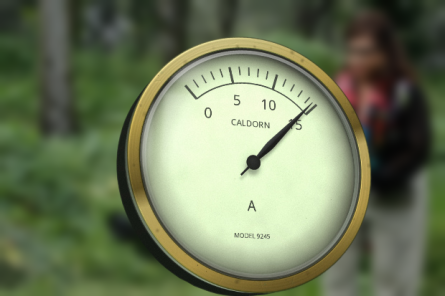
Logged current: value=14.5 unit=A
